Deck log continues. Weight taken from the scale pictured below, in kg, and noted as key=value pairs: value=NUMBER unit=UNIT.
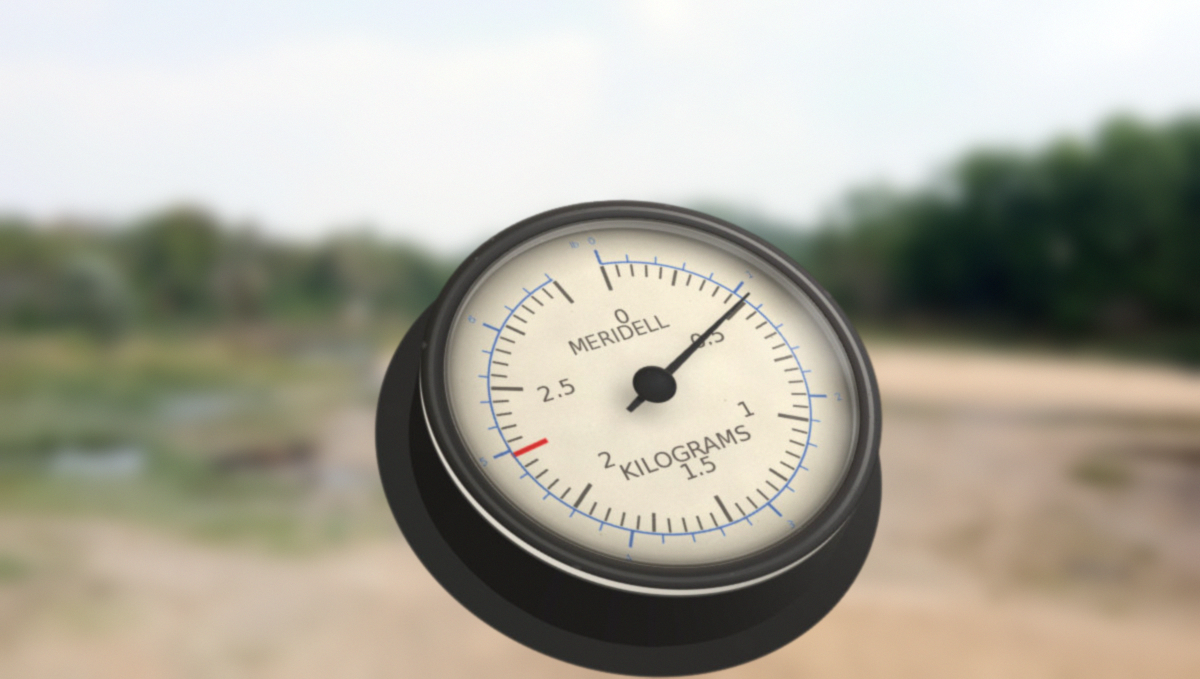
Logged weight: value=0.5 unit=kg
